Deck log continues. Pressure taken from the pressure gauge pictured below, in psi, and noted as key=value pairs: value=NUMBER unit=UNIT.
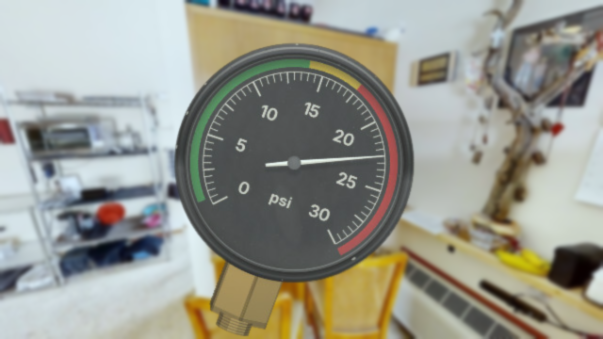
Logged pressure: value=22.5 unit=psi
